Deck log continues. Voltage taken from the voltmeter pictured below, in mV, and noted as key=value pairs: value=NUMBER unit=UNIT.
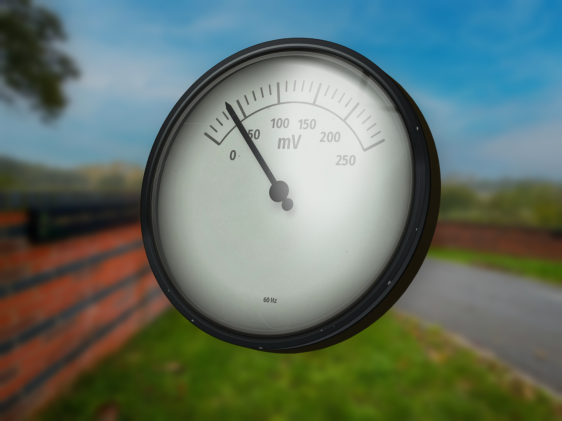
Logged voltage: value=40 unit=mV
